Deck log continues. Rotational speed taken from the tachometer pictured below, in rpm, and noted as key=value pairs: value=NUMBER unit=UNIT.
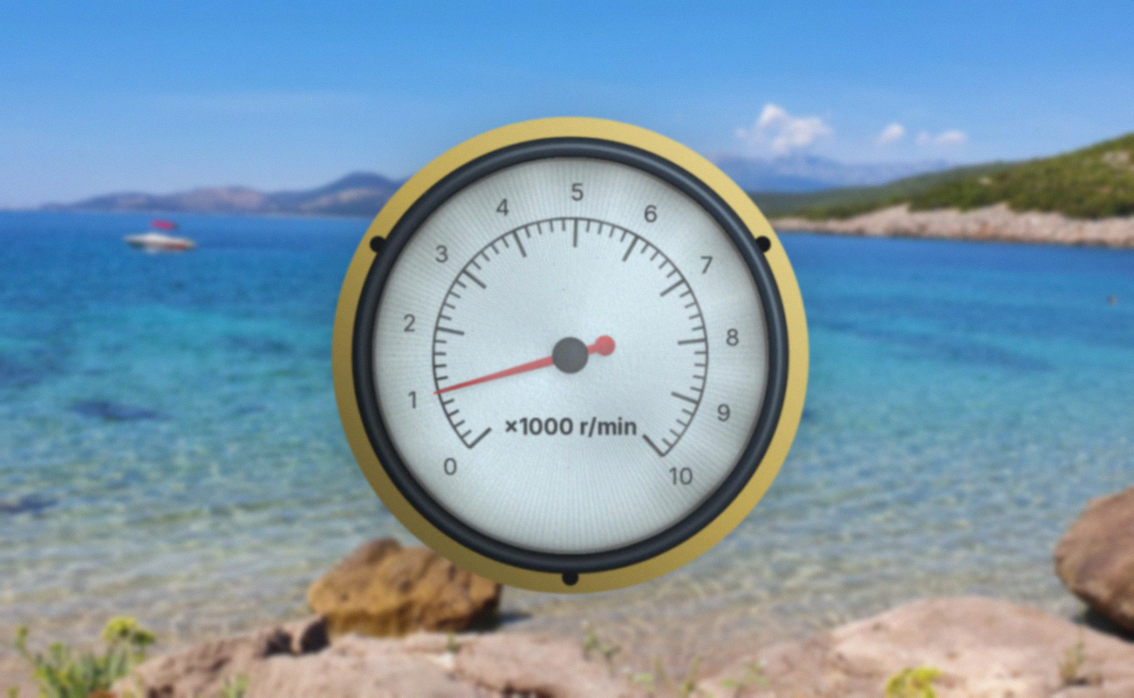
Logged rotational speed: value=1000 unit=rpm
